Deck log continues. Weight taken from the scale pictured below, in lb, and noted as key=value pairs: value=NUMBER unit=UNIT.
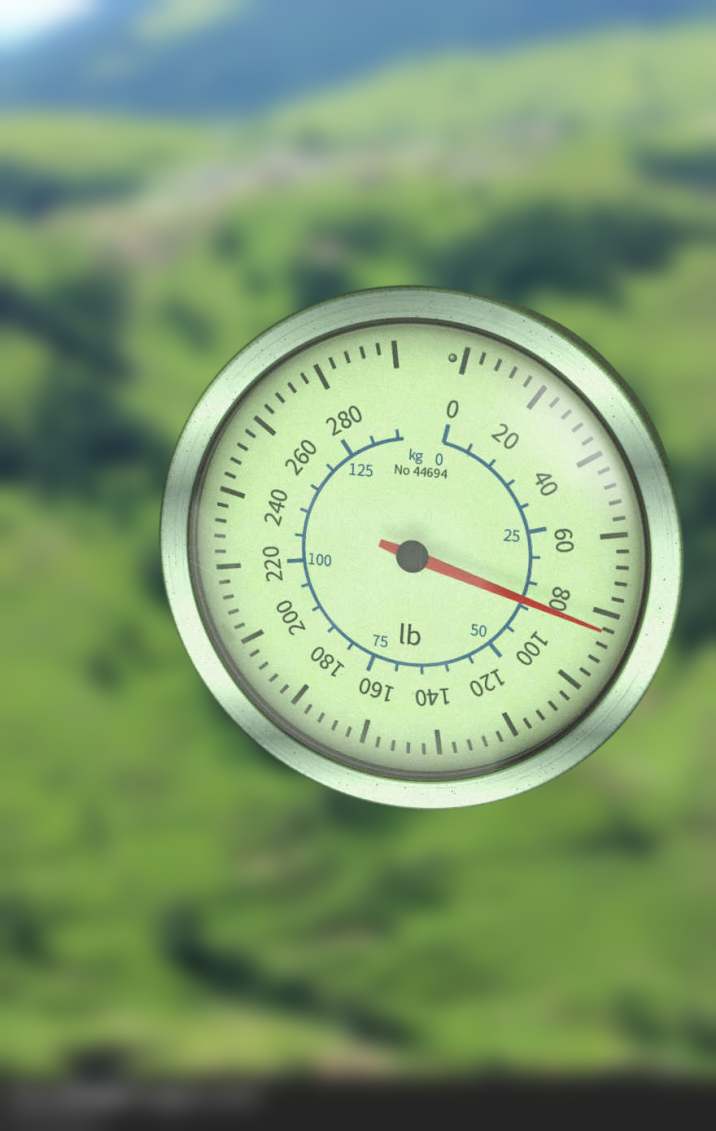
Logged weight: value=84 unit=lb
